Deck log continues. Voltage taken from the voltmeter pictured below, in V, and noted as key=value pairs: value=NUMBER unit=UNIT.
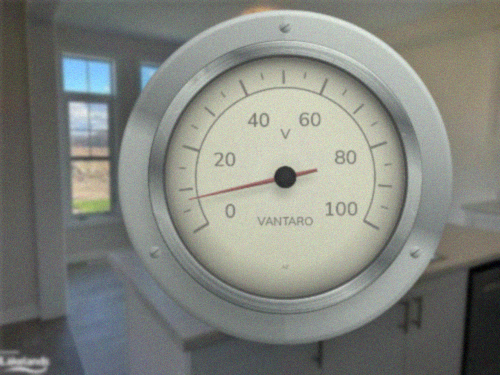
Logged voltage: value=7.5 unit=V
